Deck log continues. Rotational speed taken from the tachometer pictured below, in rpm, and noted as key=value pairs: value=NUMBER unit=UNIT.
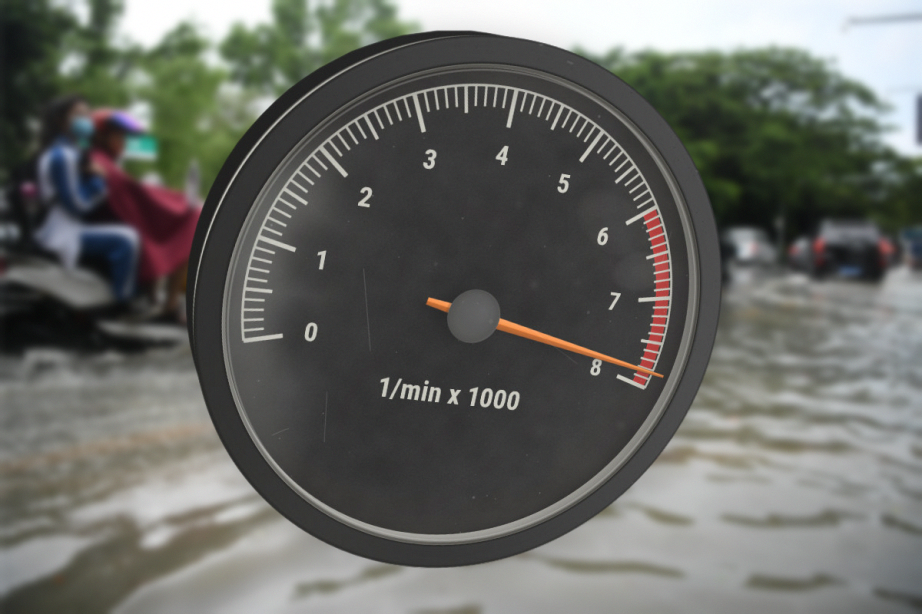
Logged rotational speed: value=7800 unit=rpm
